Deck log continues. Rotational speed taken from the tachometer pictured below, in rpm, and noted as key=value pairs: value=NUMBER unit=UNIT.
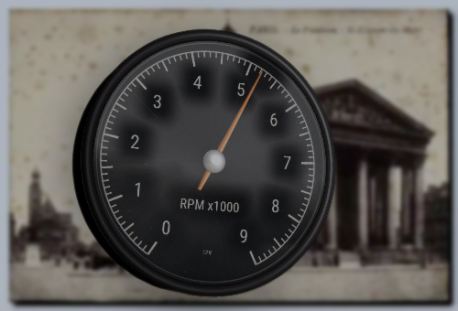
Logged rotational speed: value=5200 unit=rpm
